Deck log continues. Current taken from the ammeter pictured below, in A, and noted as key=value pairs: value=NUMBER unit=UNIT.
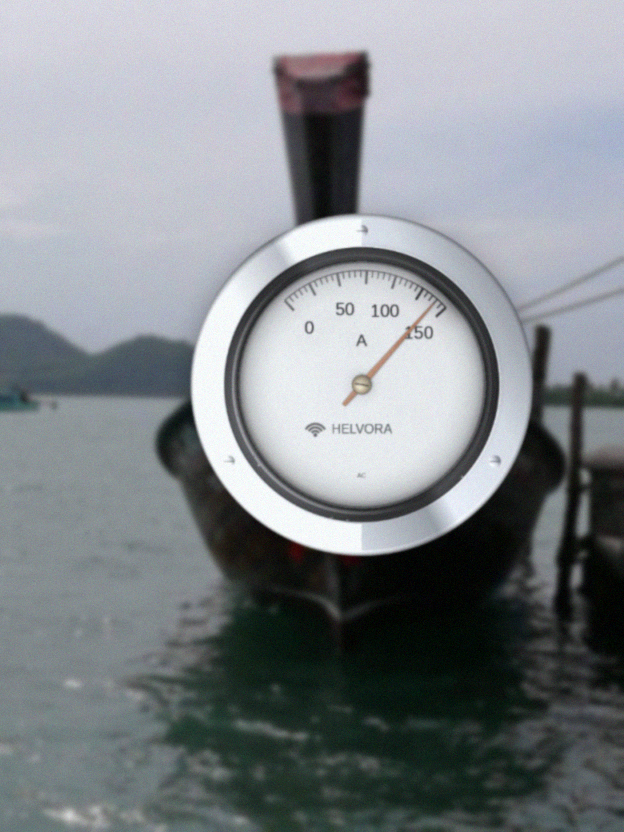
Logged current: value=140 unit=A
